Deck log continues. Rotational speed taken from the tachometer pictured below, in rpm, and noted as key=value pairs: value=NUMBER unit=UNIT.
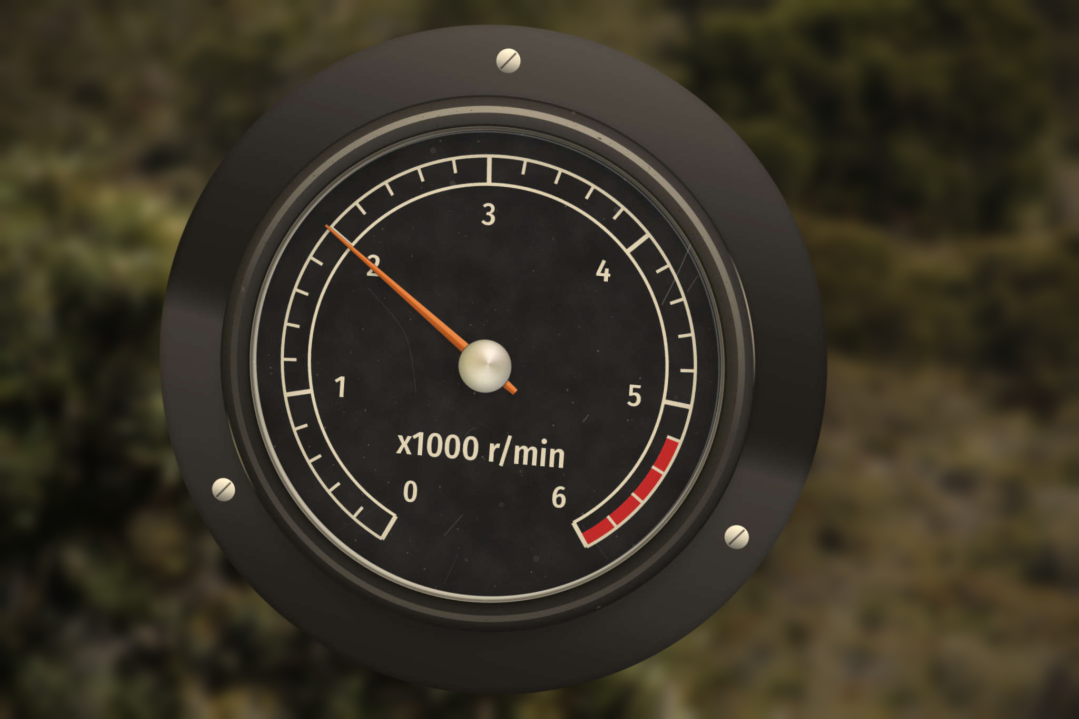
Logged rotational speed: value=2000 unit=rpm
